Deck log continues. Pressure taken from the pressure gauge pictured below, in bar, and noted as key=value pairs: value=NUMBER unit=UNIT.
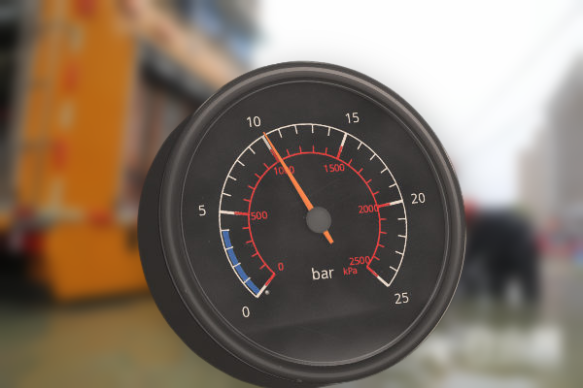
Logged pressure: value=10 unit=bar
